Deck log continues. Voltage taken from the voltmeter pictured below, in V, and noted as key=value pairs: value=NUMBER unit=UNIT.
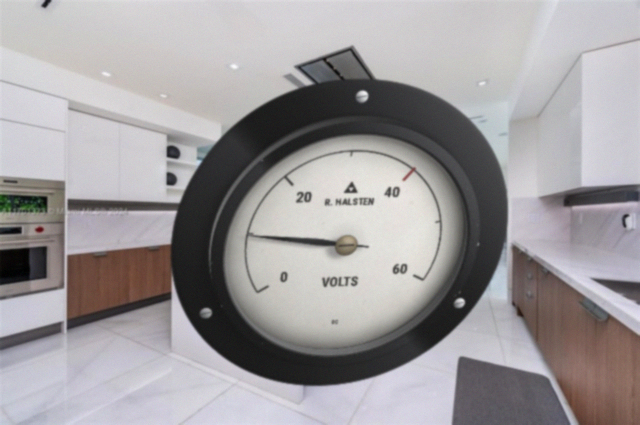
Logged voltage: value=10 unit=V
